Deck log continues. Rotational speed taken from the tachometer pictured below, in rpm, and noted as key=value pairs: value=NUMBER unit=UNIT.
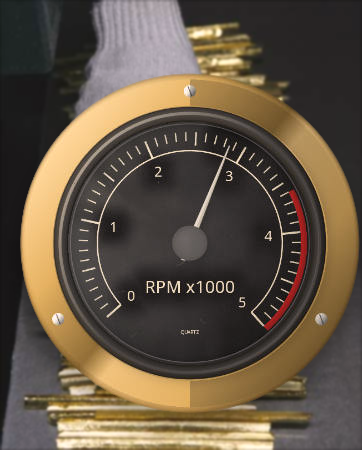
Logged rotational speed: value=2850 unit=rpm
